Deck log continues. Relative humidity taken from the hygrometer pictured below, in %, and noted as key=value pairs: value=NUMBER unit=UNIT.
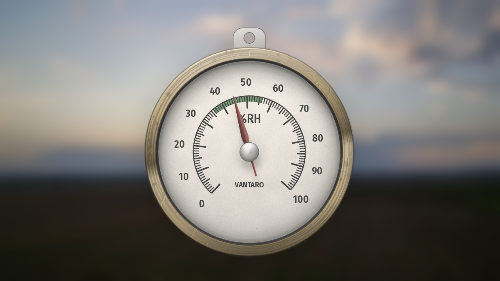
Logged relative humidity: value=45 unit=%
